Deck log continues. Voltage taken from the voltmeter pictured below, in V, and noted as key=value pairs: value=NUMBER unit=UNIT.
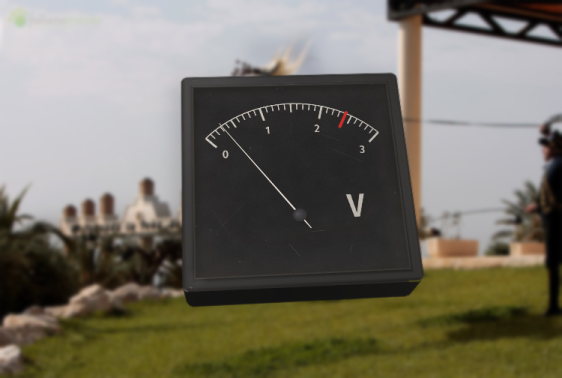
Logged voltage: value=0.3 unit=V
